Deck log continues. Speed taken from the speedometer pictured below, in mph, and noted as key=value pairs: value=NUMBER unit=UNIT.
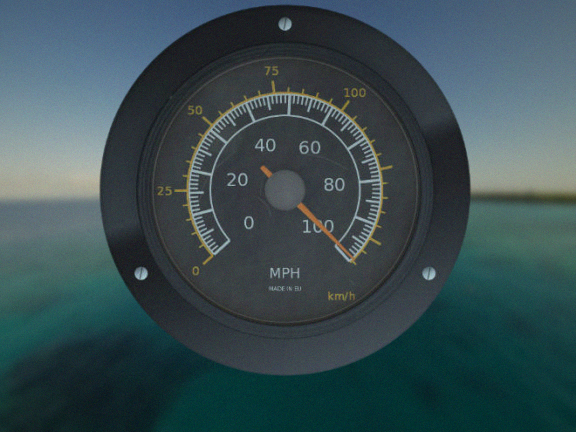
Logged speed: value=99 unit=mph
